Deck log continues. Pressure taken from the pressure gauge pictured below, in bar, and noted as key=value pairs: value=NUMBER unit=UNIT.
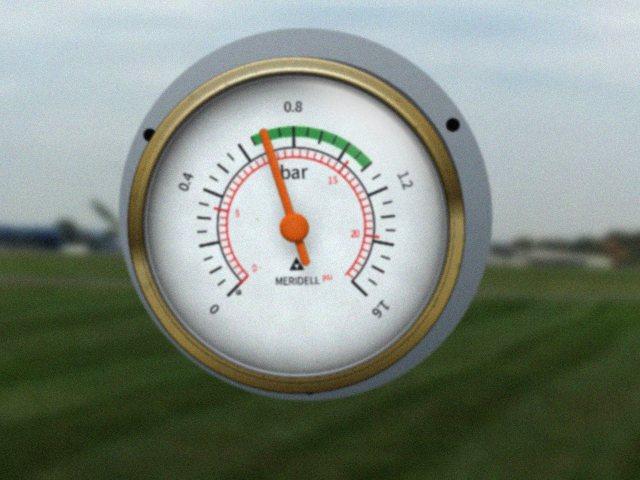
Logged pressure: value=0.7 unit=bar
